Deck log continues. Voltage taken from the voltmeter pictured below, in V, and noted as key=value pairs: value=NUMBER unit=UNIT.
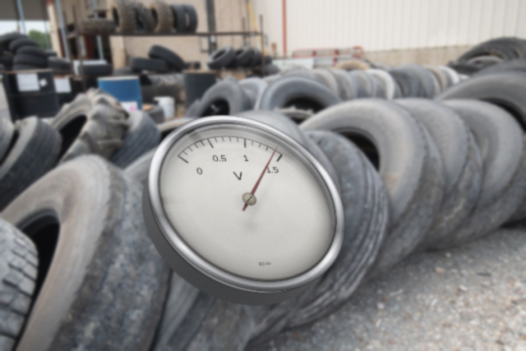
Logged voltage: value=1.4 unit=V
